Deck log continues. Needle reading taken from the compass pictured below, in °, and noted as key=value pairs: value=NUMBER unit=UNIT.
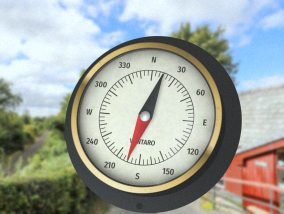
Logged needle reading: value=195 unit=°
